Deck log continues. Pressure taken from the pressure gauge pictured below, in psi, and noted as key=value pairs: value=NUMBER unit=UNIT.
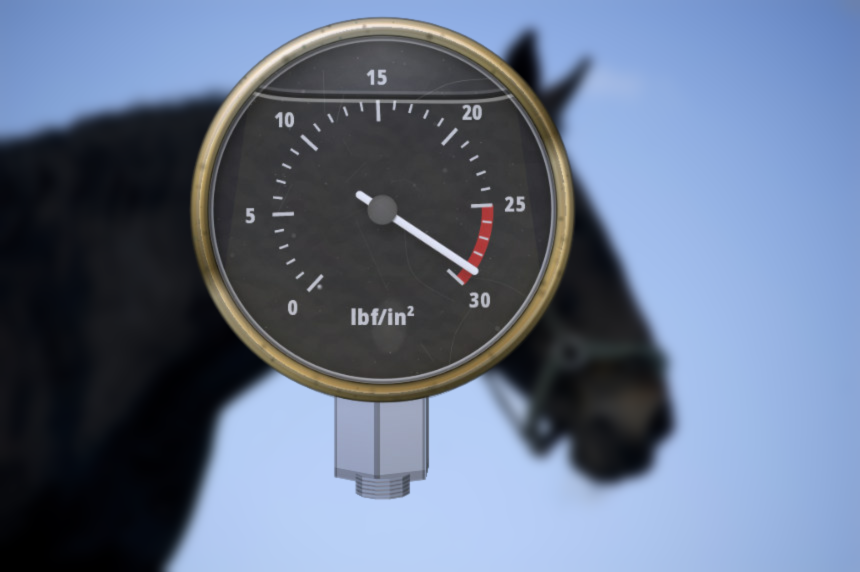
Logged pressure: value=29 unit=psi
